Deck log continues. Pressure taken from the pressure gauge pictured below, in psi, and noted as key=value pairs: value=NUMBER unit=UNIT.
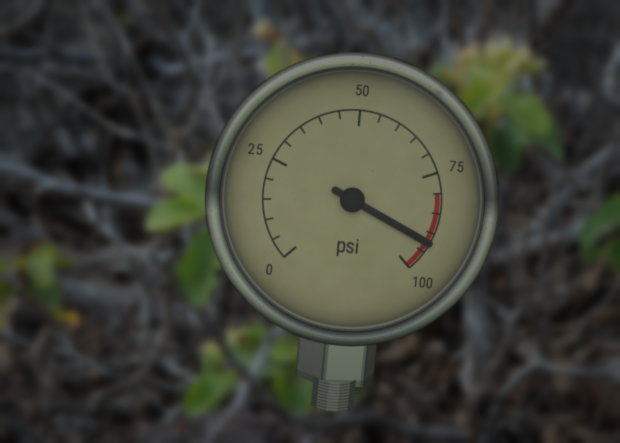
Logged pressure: value=92.5 unit=psi
